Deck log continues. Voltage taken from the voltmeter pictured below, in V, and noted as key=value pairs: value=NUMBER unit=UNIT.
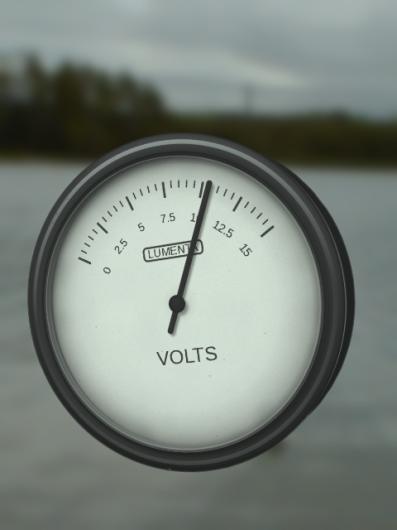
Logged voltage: value=10.5 unit=V
